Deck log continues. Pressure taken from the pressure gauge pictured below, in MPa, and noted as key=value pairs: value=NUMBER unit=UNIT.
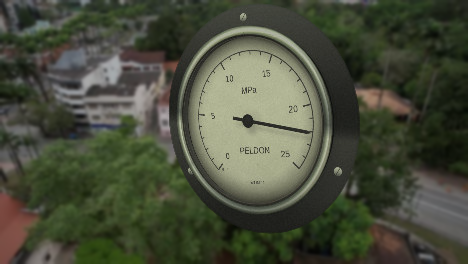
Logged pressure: value=22 unit=MPa
